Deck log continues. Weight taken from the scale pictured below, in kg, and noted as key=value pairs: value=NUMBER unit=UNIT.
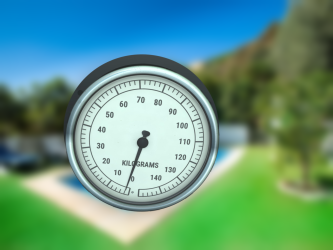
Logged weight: value=2 unit=kg
